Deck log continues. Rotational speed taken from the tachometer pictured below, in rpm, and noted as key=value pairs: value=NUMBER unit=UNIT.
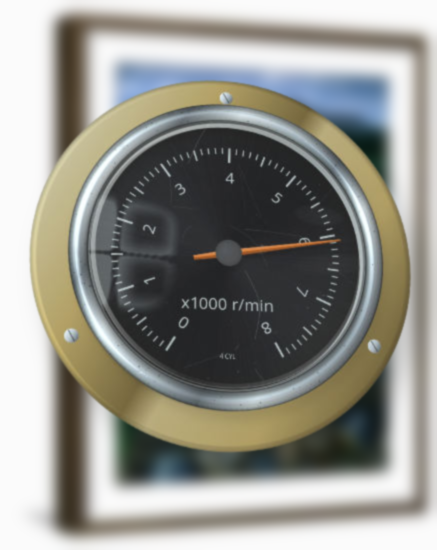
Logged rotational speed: value=6100 unit=rpm
